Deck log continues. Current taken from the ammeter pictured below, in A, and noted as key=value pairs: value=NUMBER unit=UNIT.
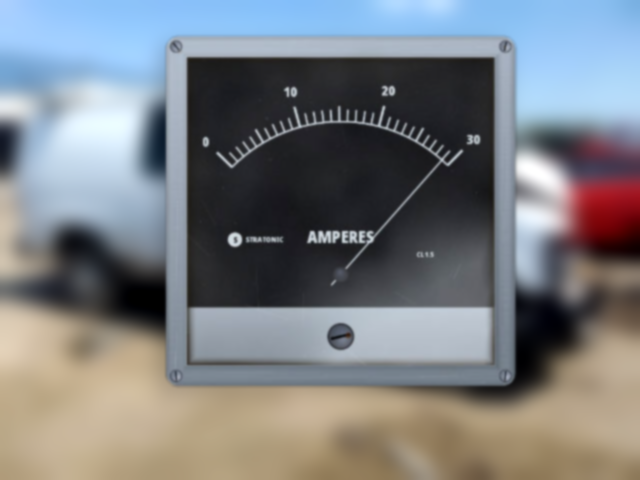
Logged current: value=29 unit=A
